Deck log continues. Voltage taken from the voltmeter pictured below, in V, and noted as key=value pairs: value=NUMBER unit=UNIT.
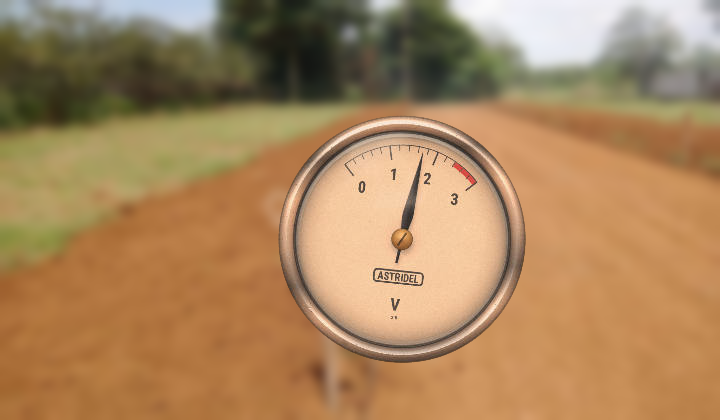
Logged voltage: value=1.7 unit=V
